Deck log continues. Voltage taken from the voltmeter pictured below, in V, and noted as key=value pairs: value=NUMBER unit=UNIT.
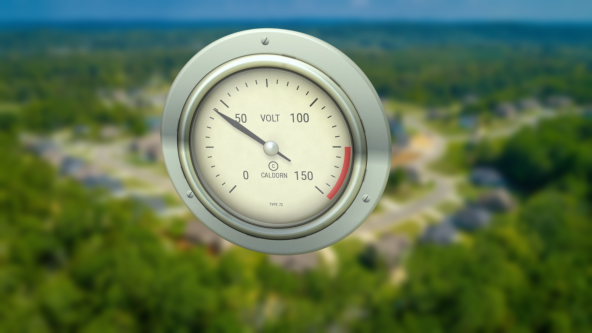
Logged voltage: value=45 unit=V
